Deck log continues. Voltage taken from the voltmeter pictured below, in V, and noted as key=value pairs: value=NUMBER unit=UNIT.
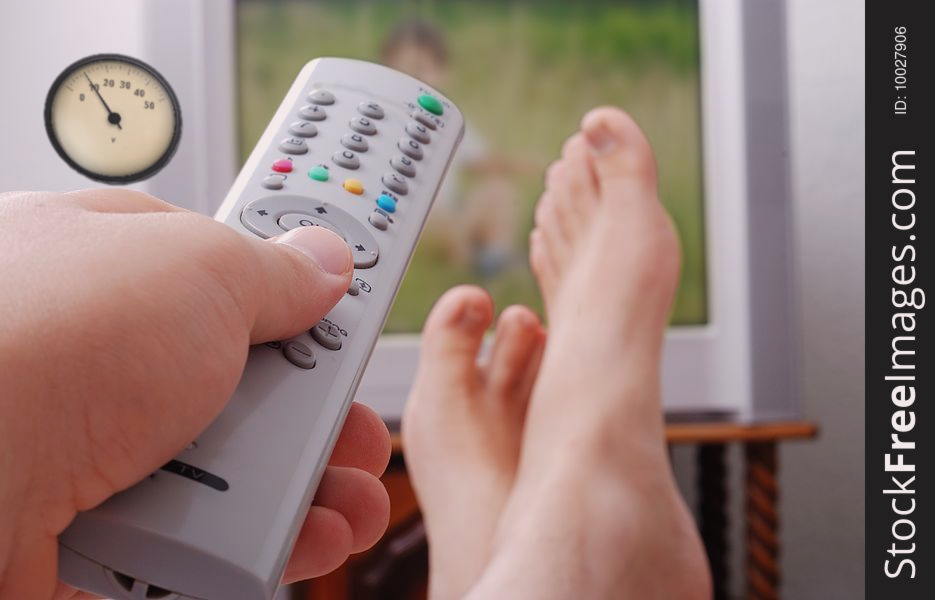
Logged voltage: value=10 unit=V
